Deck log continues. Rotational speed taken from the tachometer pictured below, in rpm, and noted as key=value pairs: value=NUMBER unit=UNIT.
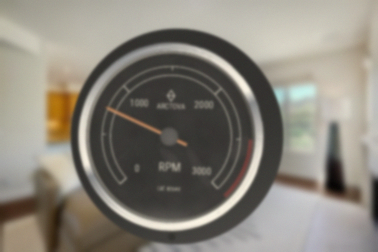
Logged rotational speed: value=750 unit=rpm
